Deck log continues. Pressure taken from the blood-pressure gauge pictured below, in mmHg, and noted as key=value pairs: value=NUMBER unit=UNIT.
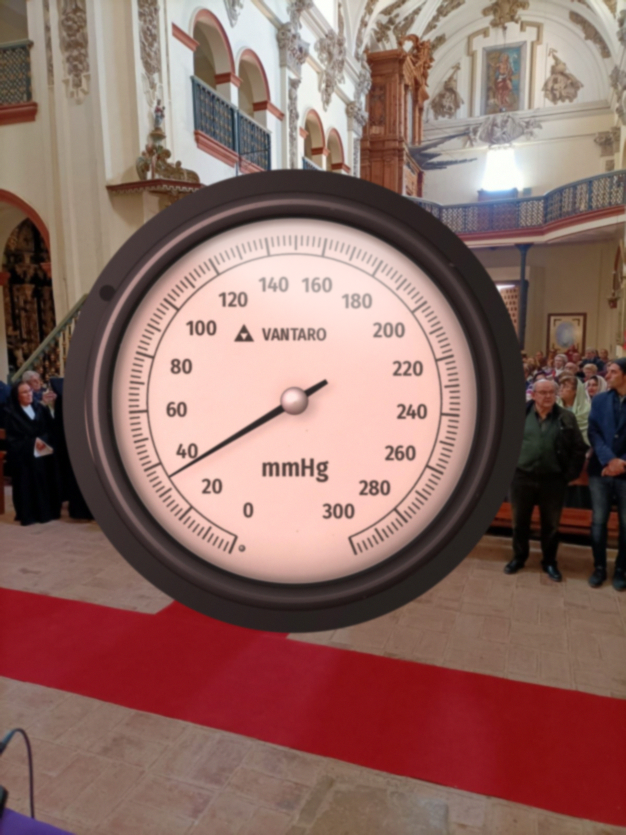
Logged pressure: value=34 unit=mmHg
